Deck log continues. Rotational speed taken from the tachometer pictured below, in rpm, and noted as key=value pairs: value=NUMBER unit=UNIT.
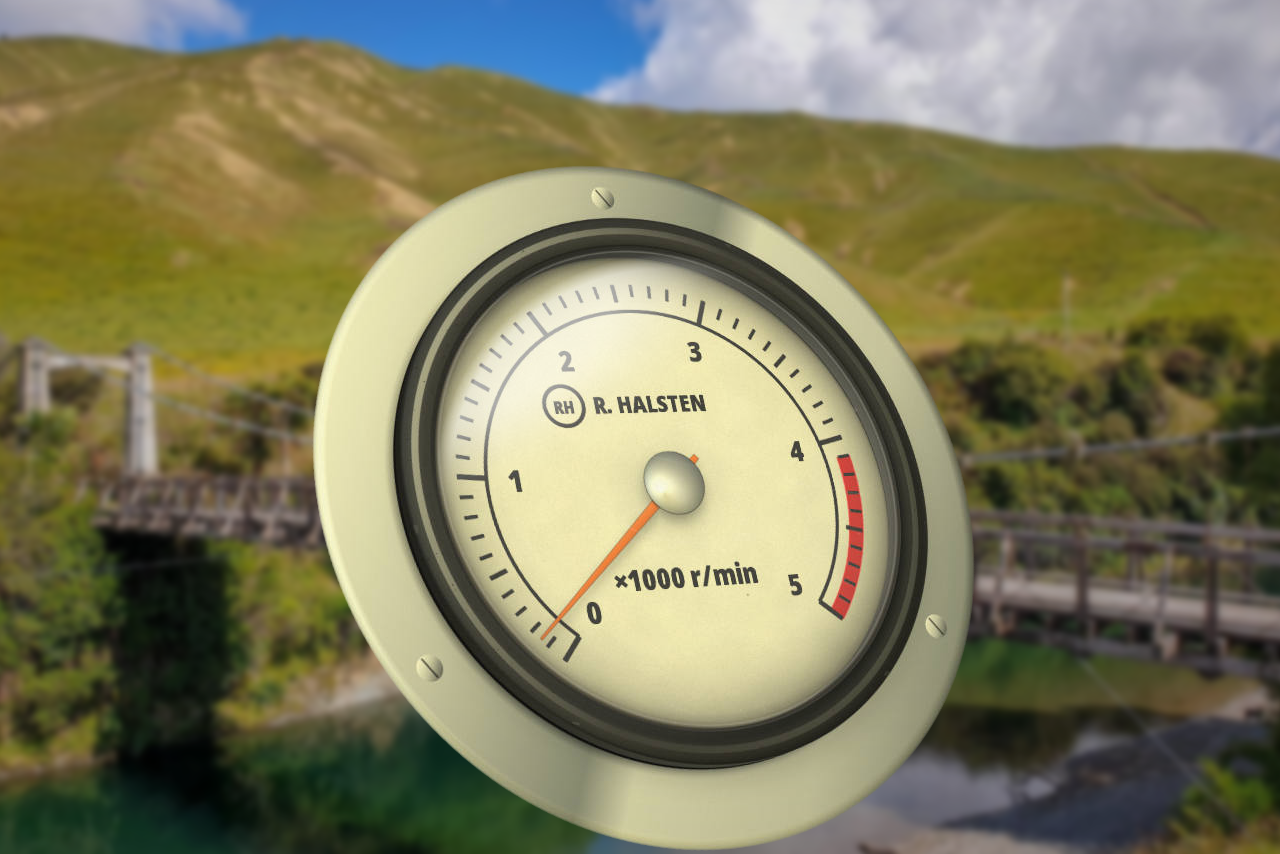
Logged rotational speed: value=150 unit=rpm
